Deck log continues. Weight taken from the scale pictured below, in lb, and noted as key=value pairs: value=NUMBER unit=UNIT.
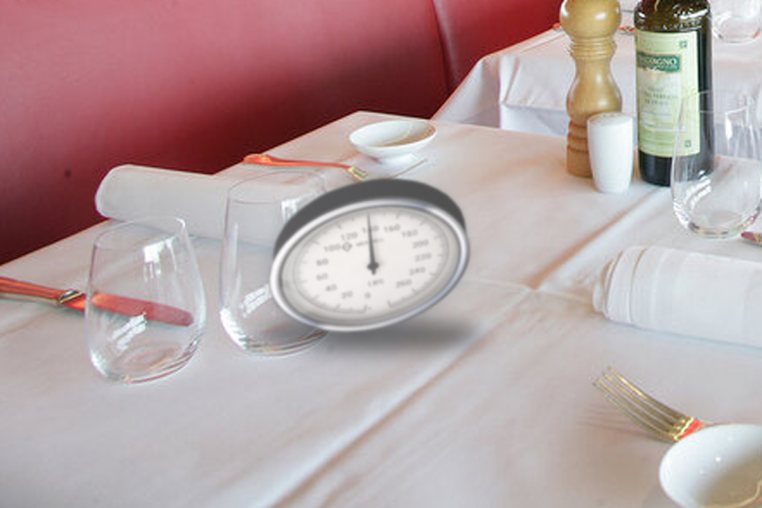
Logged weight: value=140 unit=lb
